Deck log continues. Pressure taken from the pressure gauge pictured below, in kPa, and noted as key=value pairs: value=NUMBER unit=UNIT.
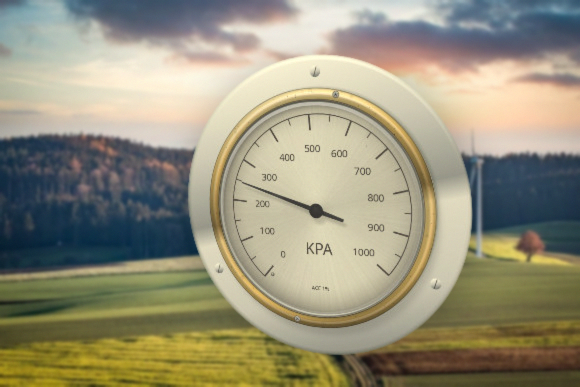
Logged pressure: value=250 unit=kPa
